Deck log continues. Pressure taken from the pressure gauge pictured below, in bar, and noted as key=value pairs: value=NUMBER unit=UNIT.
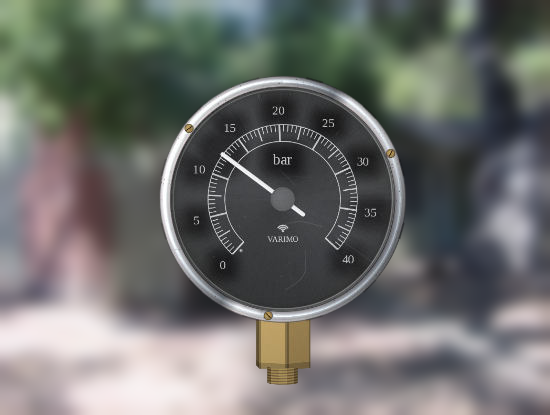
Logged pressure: value=12.5 unit=bar
